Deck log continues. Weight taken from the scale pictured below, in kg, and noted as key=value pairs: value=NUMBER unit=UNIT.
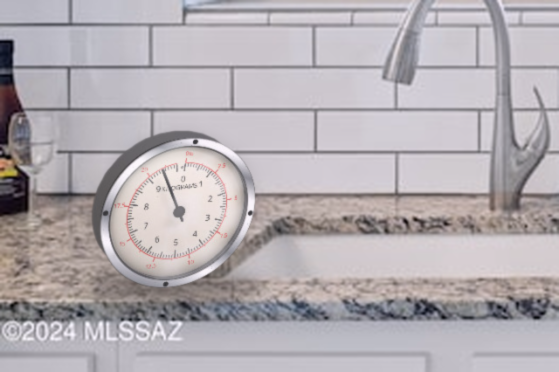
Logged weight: value=9.5 unit=kg
